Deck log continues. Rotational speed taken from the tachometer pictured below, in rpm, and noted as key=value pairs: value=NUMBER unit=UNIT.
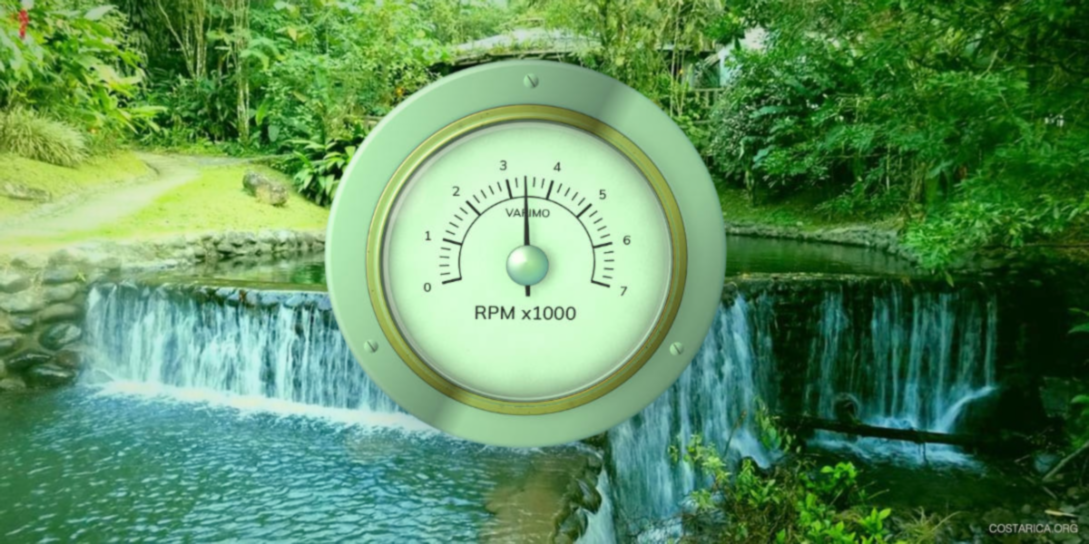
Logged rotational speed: value=3400 unit=rpm
